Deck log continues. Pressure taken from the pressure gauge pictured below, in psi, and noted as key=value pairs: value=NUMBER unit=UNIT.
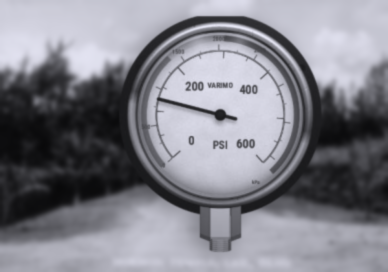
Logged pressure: value=125 unit=psi
